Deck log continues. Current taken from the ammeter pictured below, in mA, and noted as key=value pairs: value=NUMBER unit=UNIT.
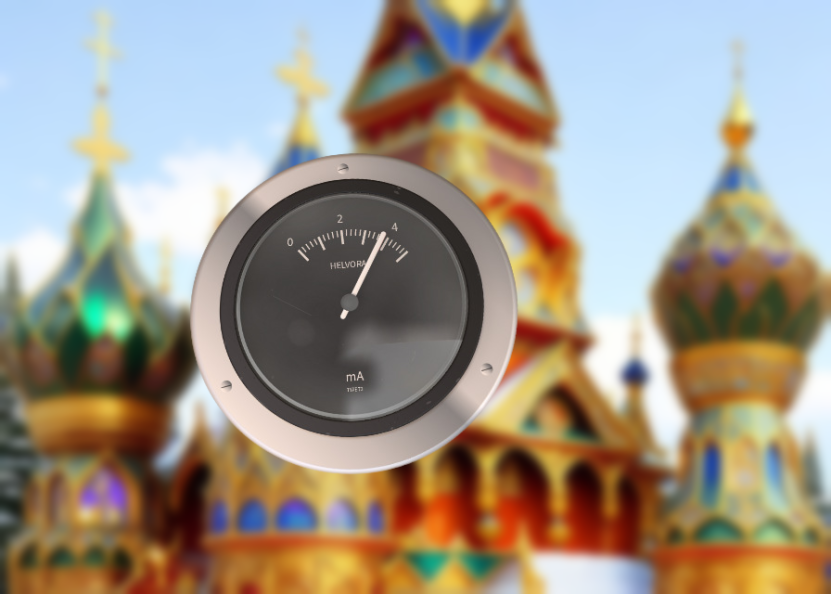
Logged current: value=3.8 unit=mA
